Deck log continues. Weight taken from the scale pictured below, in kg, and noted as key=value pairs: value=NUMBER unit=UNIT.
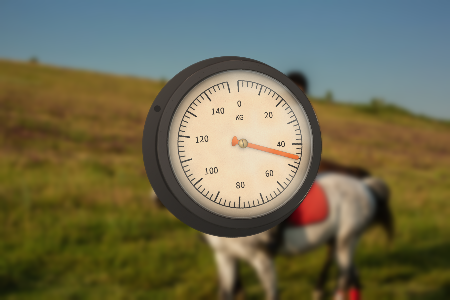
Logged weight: value=46 unit=kg
